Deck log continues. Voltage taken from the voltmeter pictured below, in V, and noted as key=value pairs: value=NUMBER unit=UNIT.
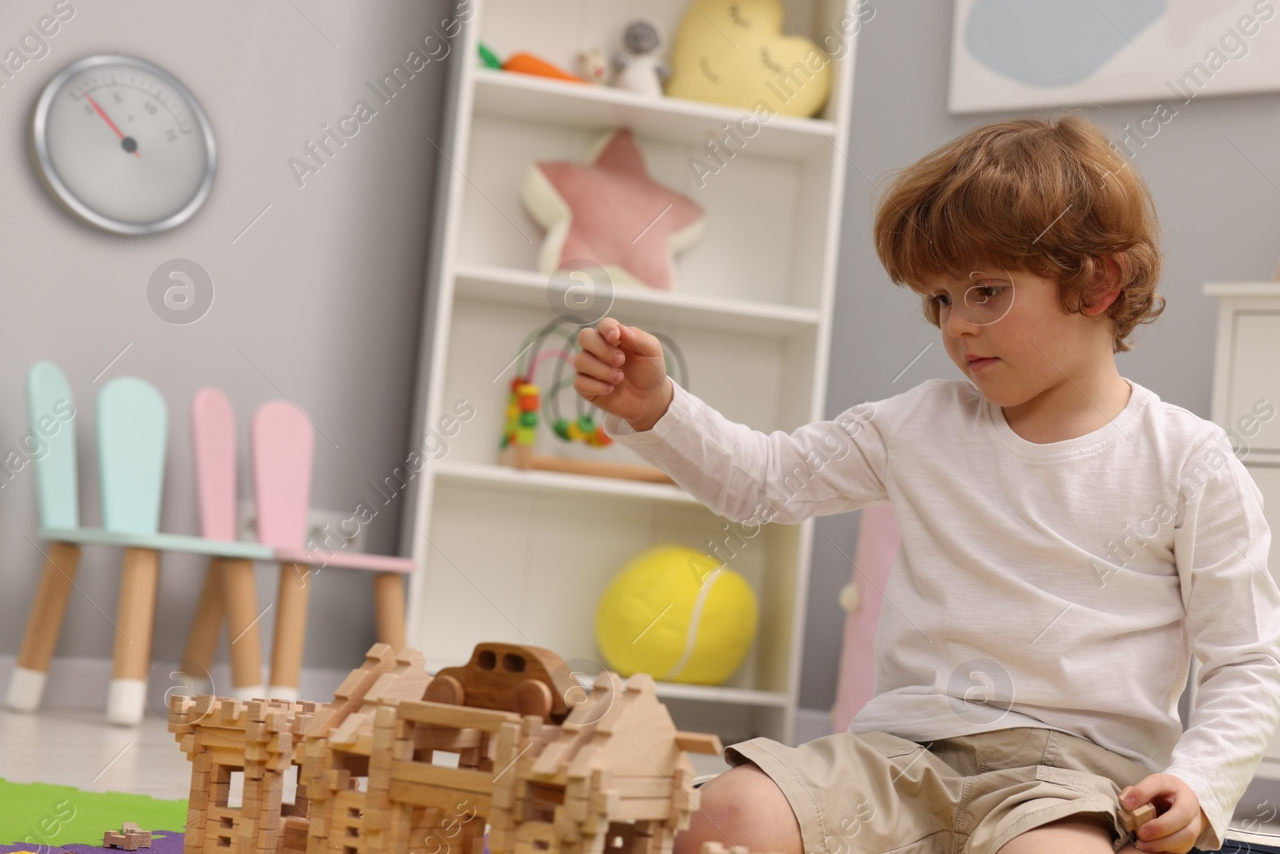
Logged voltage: value=1 unit=V
